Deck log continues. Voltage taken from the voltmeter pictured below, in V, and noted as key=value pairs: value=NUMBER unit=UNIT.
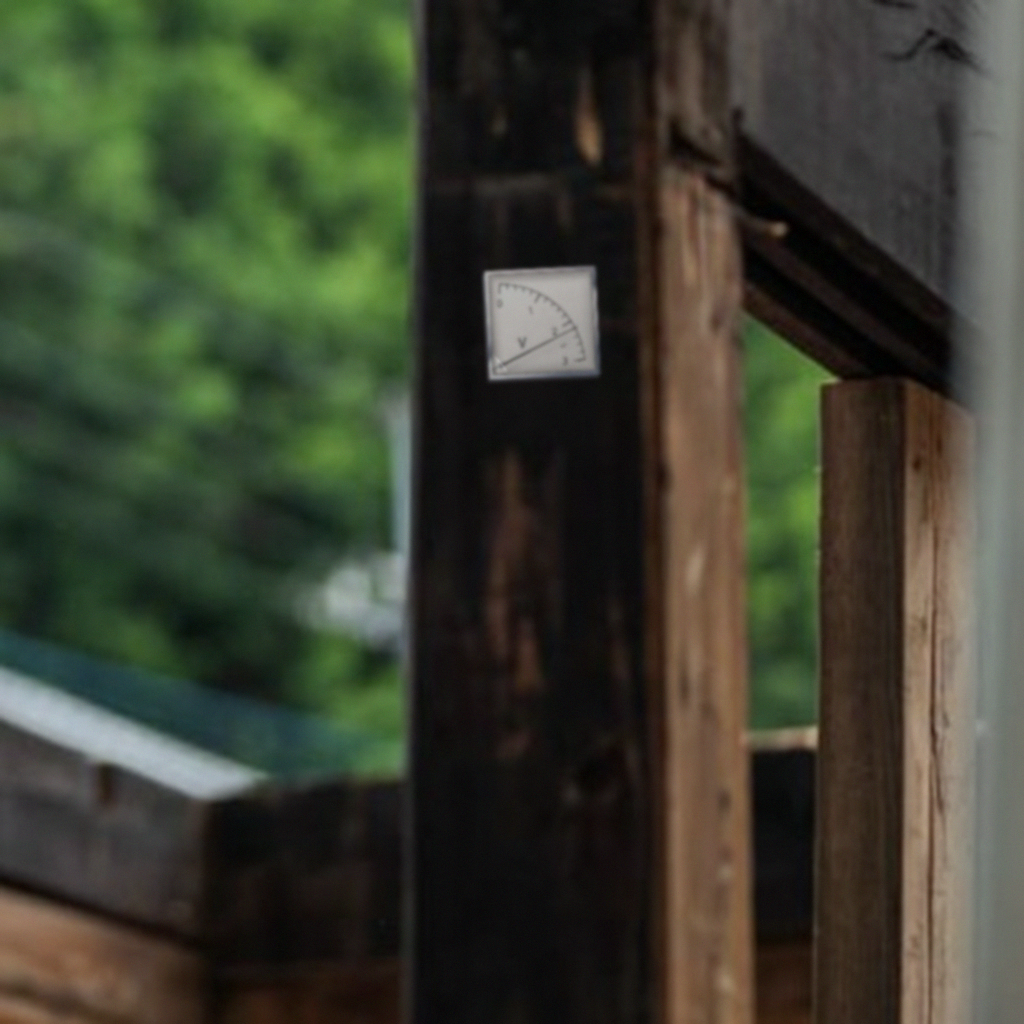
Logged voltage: value=2.2 unit=V
